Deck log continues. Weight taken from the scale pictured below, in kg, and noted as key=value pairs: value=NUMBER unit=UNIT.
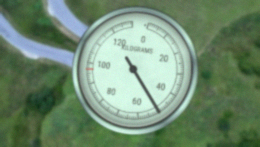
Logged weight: value=50 unit=kg
